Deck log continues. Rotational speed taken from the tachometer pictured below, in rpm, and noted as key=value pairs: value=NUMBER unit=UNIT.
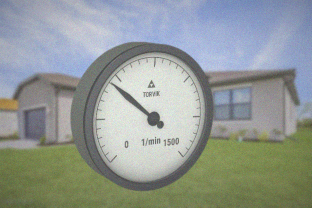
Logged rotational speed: value=450 unit=rpm
